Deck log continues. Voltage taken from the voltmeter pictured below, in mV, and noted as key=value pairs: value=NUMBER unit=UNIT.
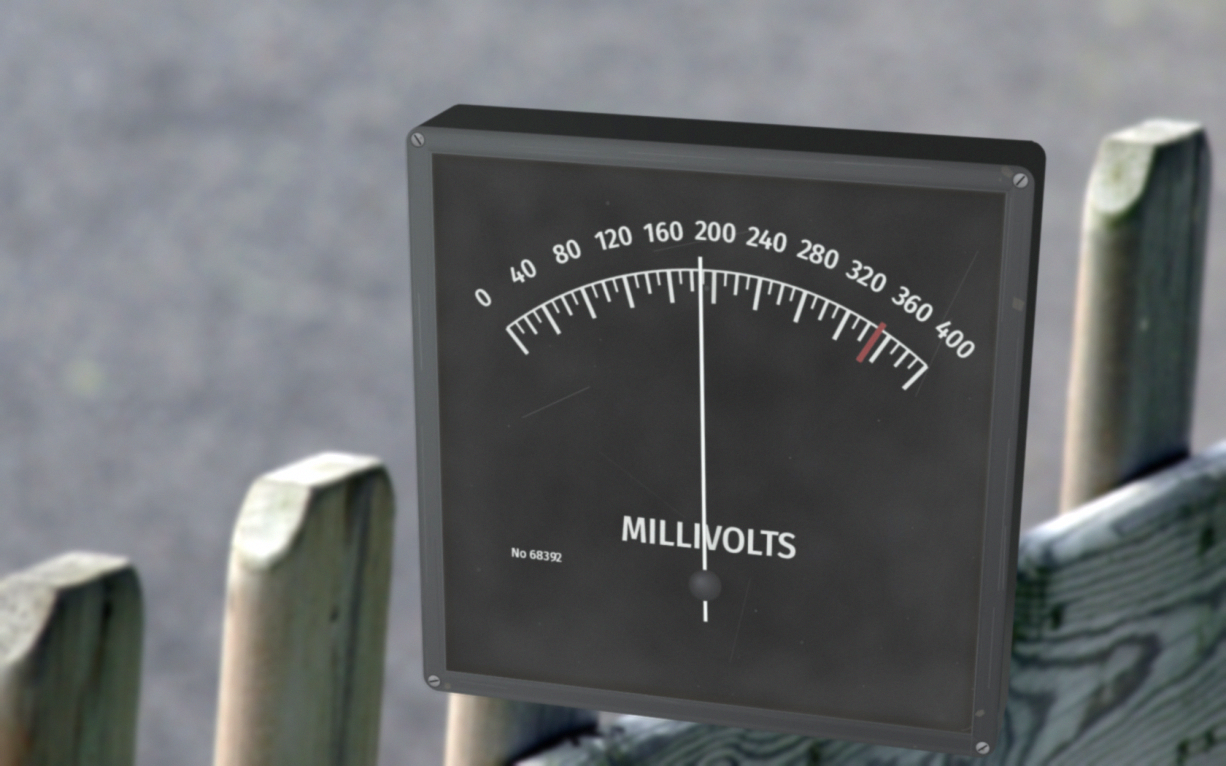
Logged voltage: value=190 unit=mV
